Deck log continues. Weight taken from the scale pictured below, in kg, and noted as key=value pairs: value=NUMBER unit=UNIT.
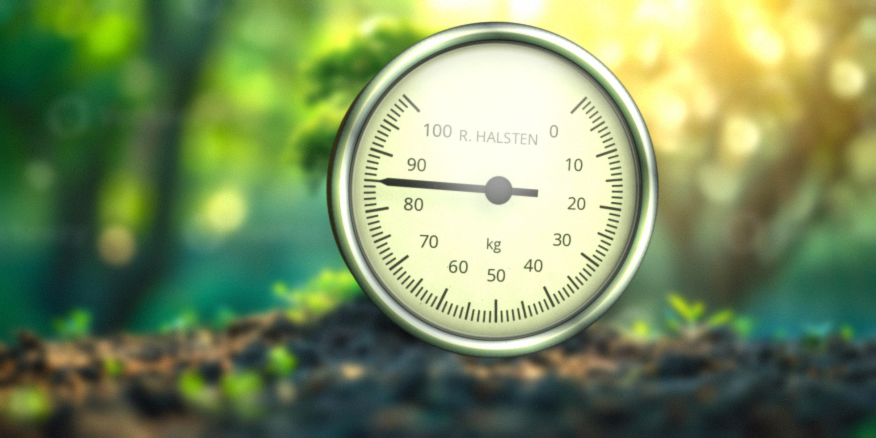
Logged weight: value=85 unit=kg
